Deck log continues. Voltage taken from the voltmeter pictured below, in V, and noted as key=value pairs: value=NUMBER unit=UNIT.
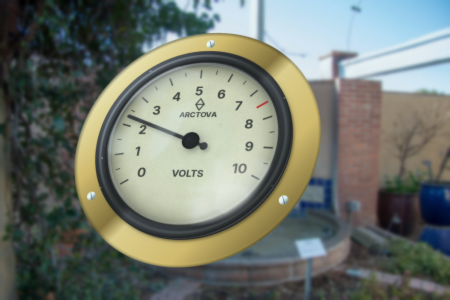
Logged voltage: value=2.25 unit=V
